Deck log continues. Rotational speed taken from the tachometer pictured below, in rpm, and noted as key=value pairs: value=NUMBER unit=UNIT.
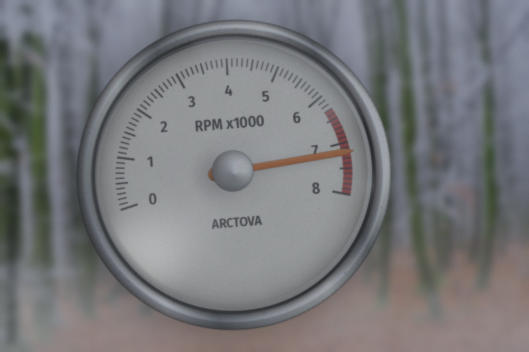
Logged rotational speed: value=7200 unit=rpm
